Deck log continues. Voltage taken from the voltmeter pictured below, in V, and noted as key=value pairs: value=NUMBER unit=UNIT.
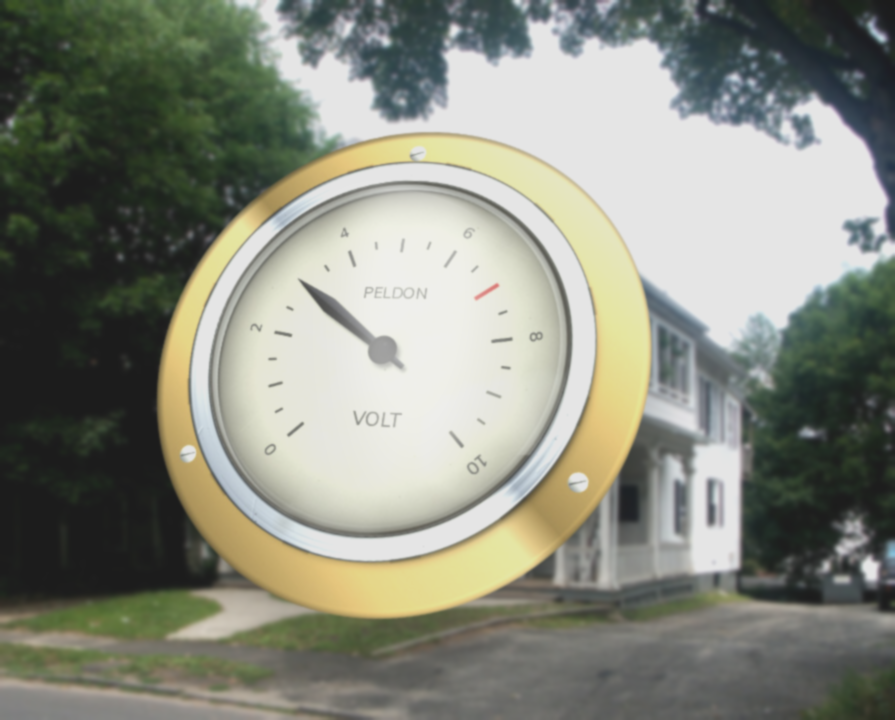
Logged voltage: value=3 unit=V
